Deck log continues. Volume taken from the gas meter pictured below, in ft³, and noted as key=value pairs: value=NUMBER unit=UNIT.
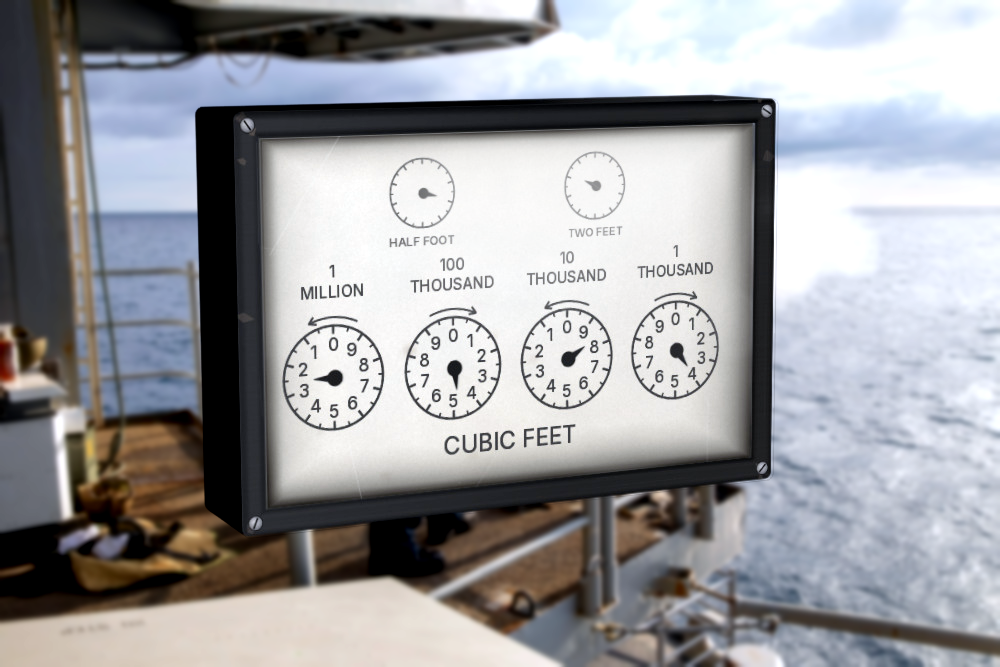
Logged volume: value=248400 unit=ft³
